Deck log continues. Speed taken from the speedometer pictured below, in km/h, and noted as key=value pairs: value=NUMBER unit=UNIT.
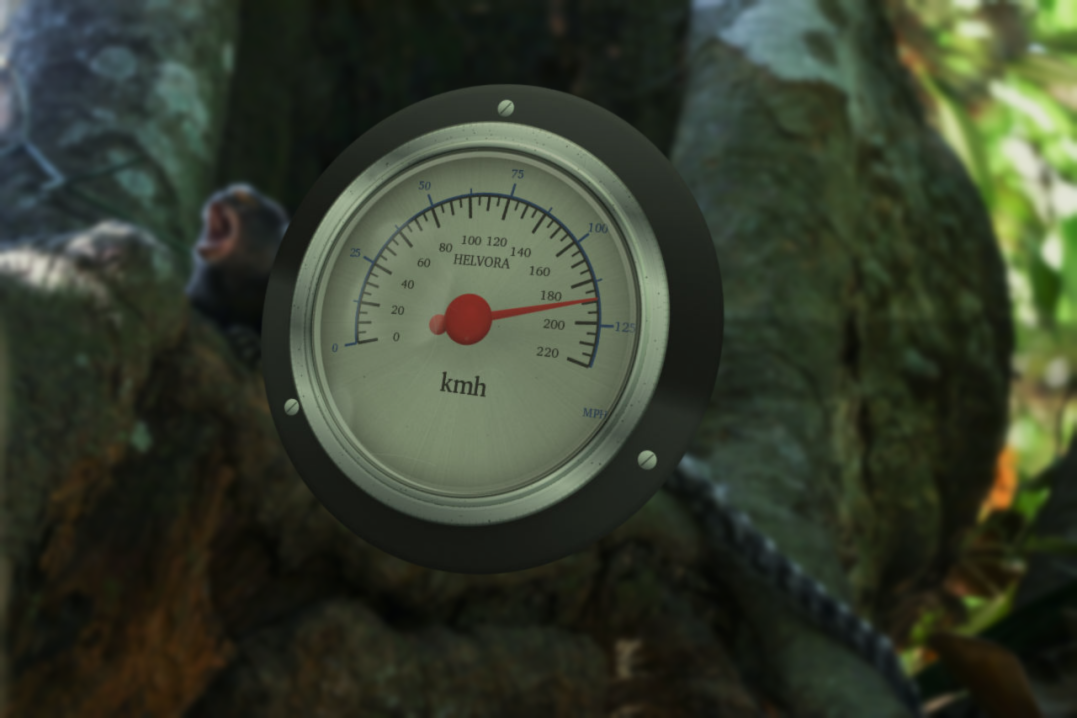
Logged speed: value=190 unit=km/h
